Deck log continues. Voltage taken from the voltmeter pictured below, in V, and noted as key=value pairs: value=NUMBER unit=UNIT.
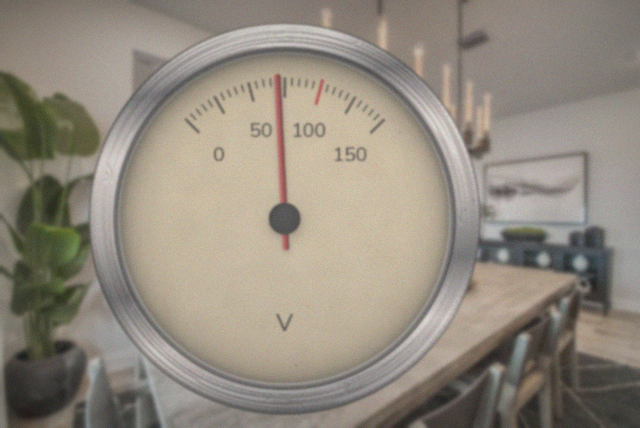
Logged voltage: value=70 unit=V
